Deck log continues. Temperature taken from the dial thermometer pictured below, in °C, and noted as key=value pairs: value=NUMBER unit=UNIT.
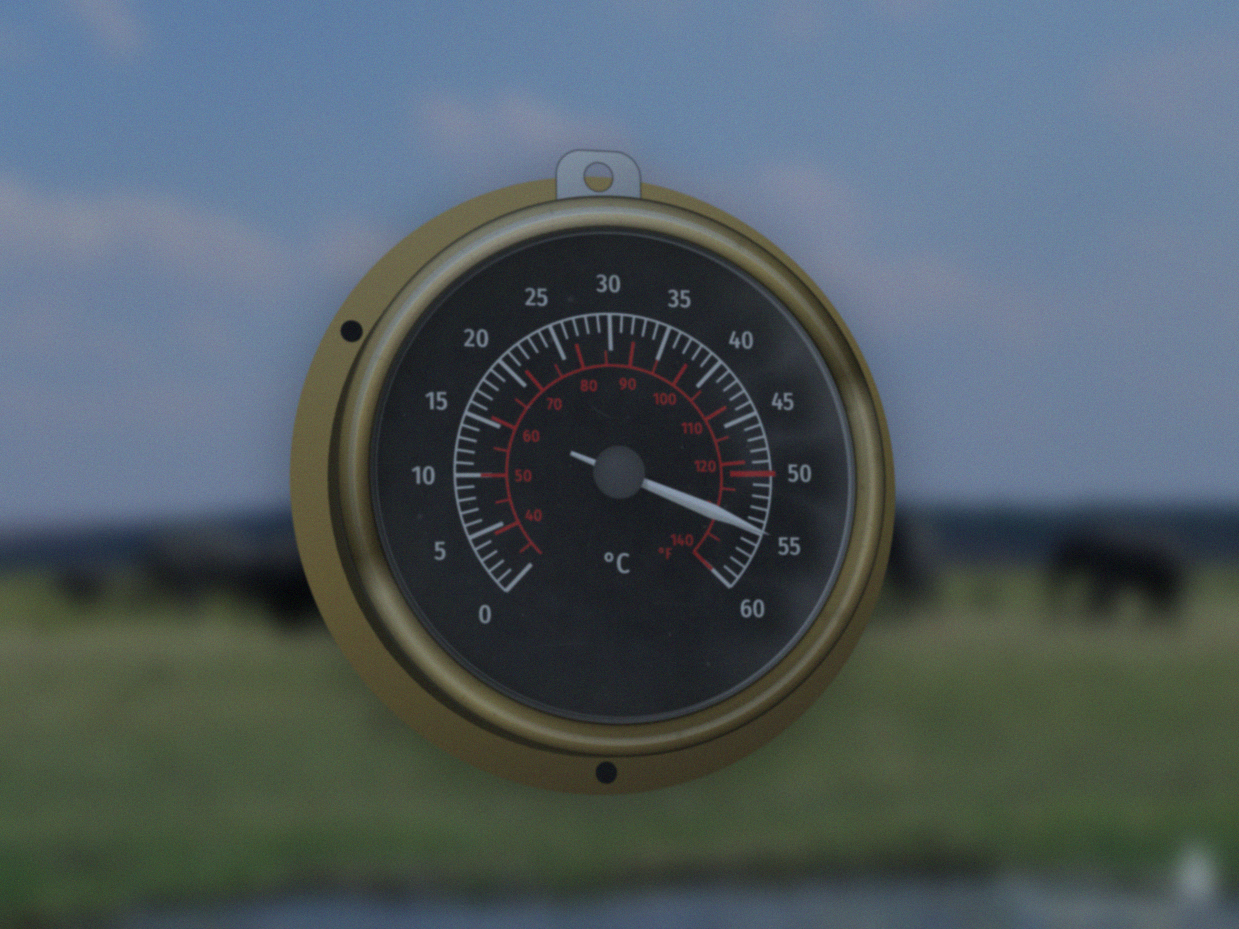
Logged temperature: value=55 unit=°C
